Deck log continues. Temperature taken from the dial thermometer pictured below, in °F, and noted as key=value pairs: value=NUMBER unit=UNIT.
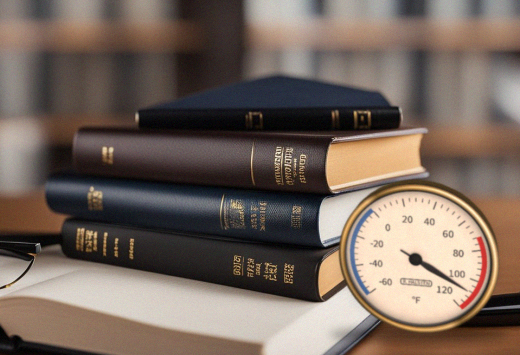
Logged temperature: value=108 unit=°F
